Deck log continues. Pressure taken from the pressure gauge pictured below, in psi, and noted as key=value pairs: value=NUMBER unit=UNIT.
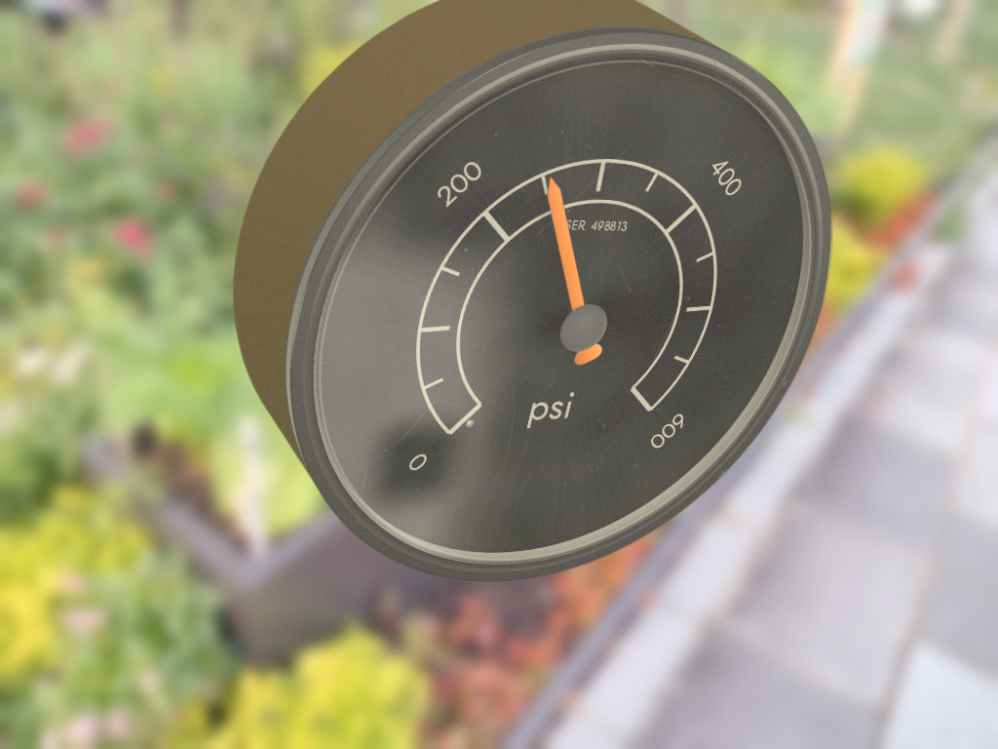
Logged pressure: value=250 unit=psi
